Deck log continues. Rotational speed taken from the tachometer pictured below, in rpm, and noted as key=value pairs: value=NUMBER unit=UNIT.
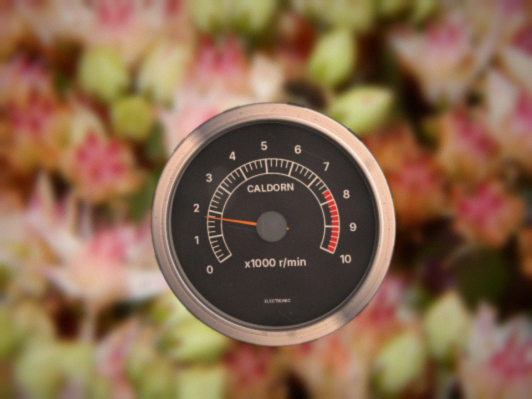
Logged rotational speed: value=1800 unit=rpm
